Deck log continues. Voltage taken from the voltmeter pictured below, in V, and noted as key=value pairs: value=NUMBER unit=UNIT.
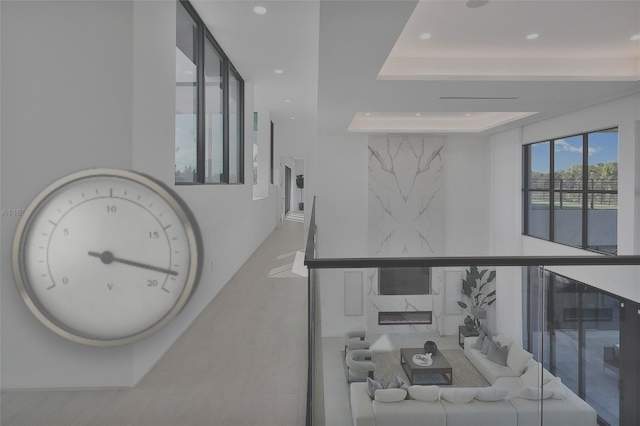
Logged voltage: value=18.5 unit=V
